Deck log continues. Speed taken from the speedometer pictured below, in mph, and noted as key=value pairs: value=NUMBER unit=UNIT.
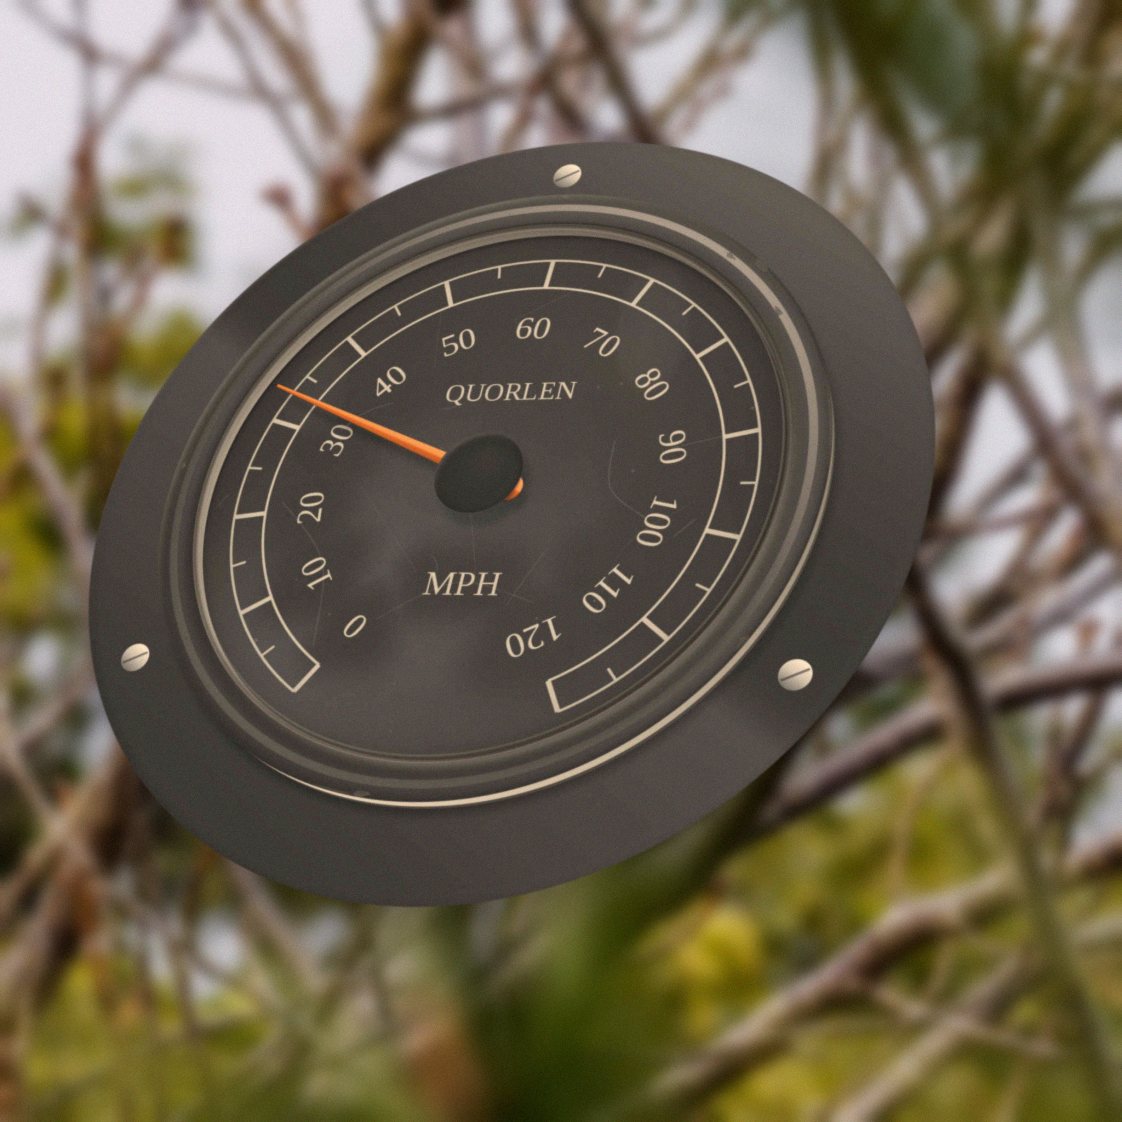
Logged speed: value=32.5 unit=mph
